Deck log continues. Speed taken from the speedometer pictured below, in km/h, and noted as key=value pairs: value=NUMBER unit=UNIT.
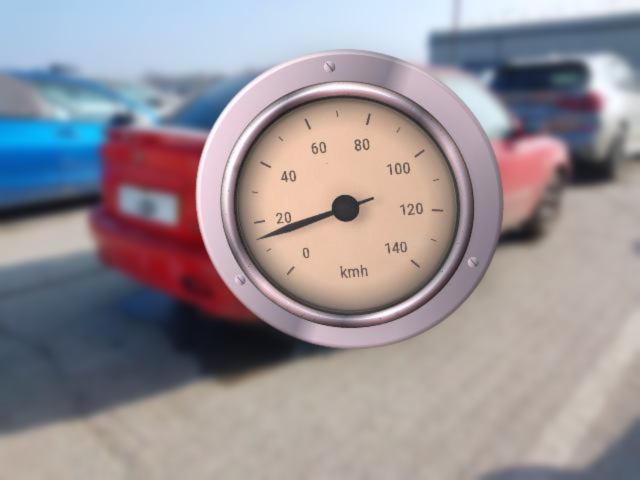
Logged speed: value=15 unit=km/h
